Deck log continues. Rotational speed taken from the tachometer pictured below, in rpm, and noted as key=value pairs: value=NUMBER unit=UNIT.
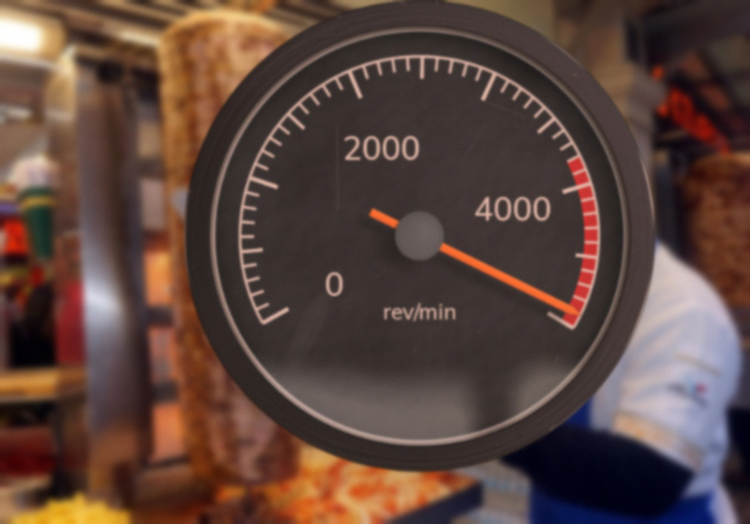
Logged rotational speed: value=4900 unit=rpm
